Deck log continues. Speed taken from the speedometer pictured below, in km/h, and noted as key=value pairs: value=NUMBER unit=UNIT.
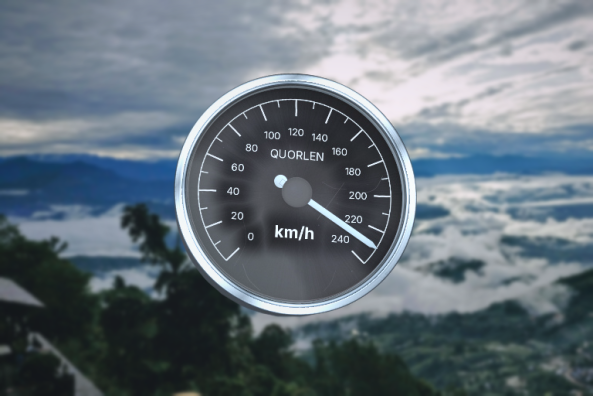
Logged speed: value=230 unit=km/h
